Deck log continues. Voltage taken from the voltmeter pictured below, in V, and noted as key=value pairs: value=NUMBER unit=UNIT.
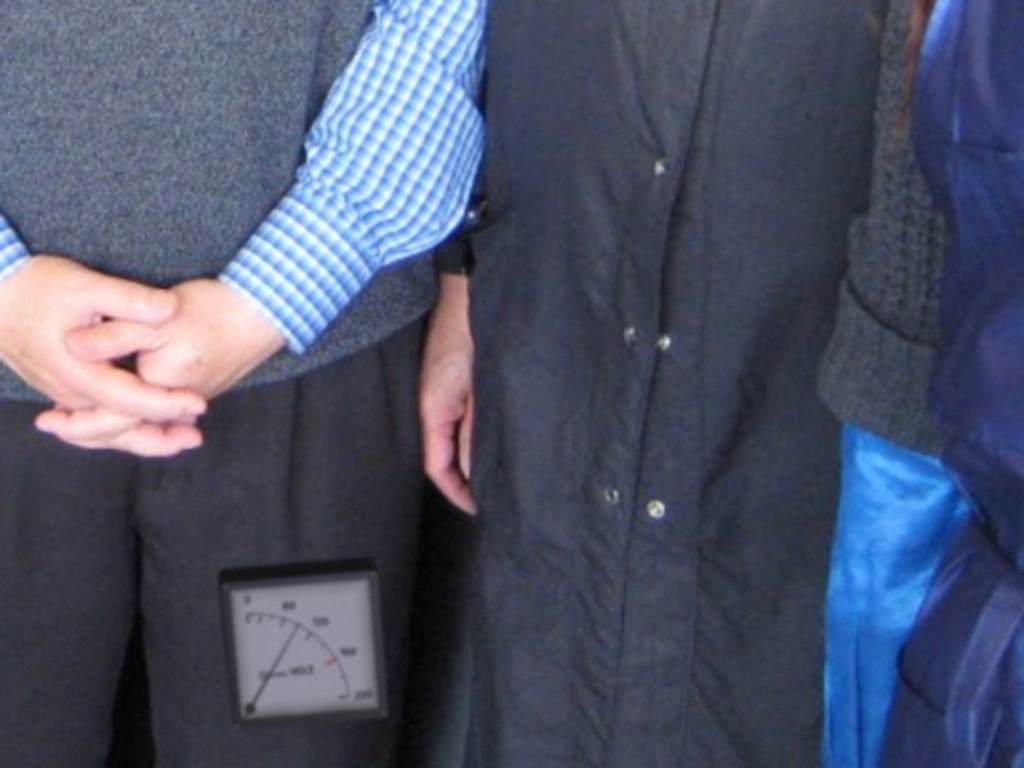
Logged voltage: value=100 unit=V
